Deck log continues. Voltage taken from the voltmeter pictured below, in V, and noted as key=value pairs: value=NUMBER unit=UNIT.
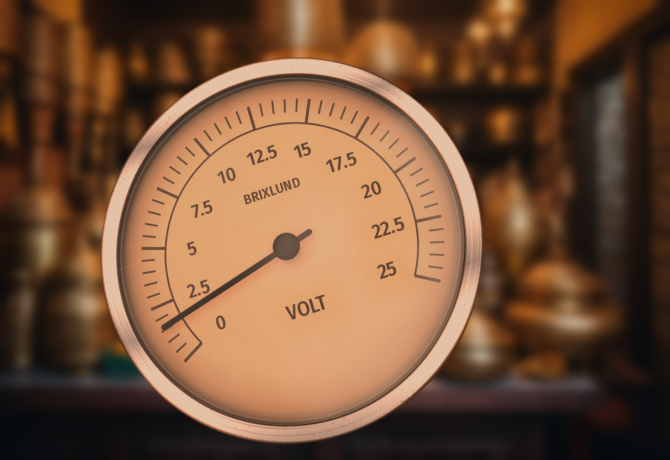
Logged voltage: value=1.5 unit=V
